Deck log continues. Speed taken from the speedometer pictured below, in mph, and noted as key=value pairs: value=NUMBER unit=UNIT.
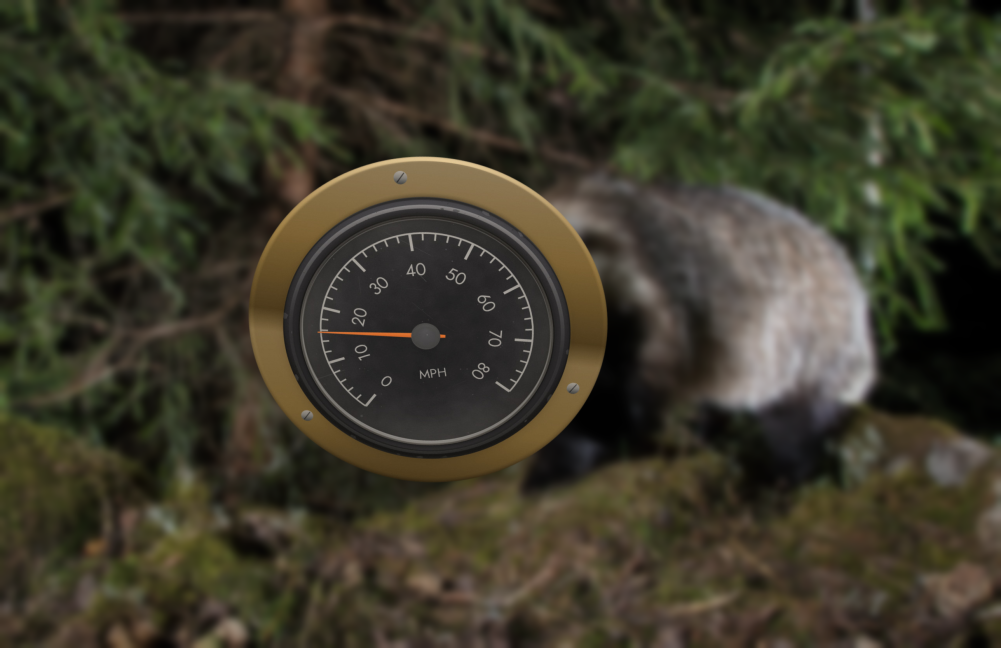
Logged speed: value=16 unit=mph
